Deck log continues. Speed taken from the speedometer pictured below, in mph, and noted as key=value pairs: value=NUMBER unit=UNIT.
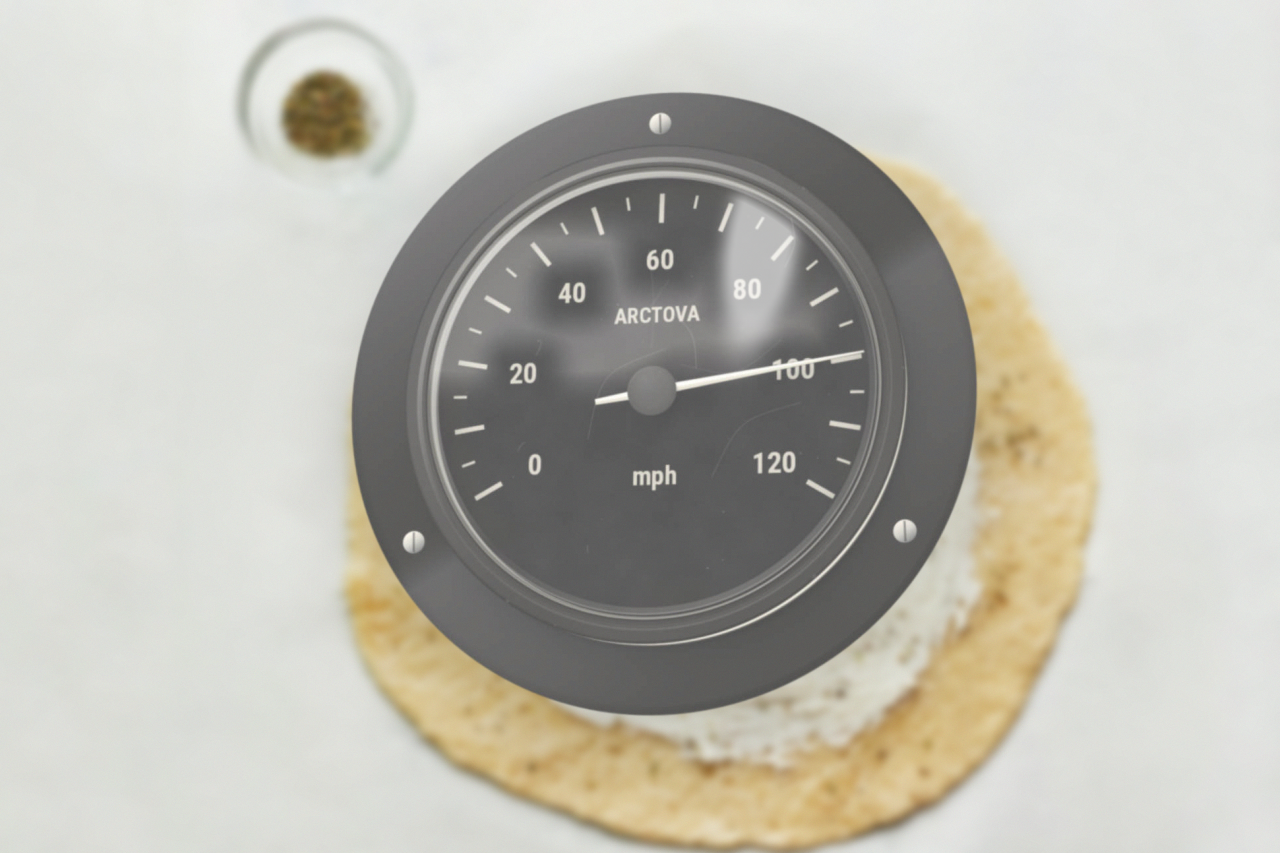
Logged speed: value=100 unit=mph
